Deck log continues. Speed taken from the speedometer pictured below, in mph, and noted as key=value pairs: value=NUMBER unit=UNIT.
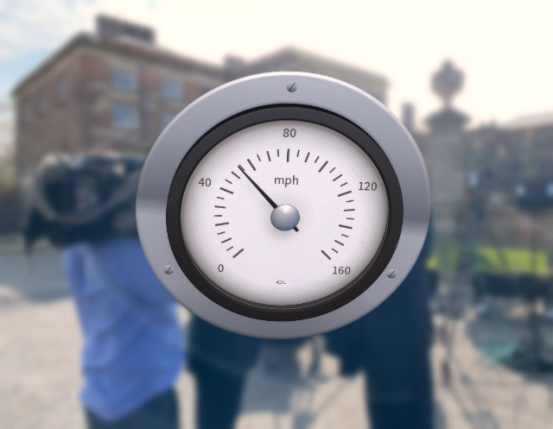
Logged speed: value=55 unit=mph
